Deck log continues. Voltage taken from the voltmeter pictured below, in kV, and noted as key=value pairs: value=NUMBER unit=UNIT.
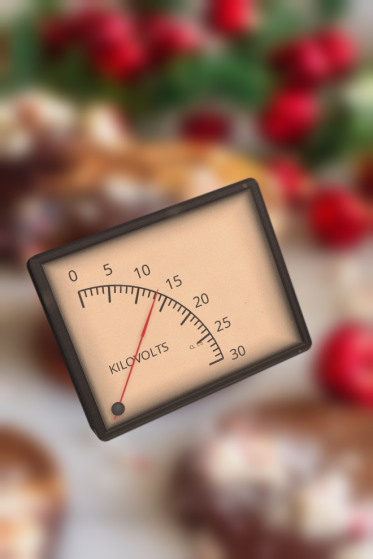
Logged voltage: value=13 unit=kV
